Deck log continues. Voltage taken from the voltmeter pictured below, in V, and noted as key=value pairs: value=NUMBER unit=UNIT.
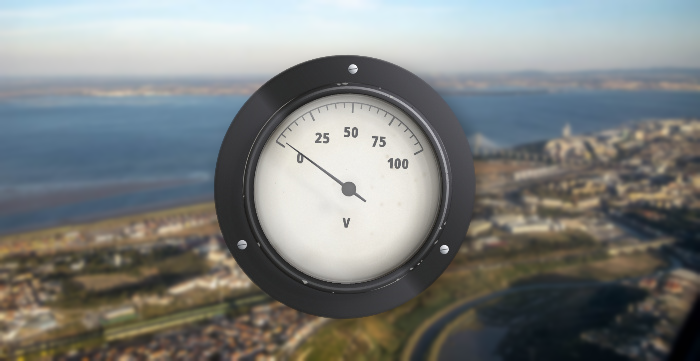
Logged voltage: value=2.5 unit=V
